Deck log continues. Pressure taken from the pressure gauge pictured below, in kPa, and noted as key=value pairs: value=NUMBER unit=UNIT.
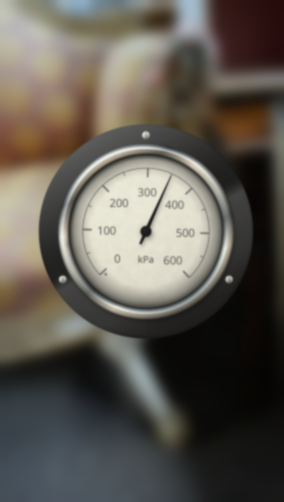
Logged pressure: value=350 unit=kPa
